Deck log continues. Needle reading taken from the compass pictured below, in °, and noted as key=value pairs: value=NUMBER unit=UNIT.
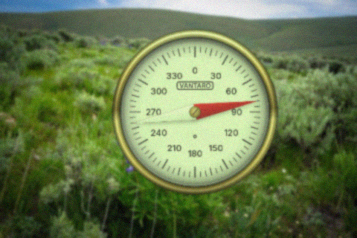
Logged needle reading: value=80 unit=°
